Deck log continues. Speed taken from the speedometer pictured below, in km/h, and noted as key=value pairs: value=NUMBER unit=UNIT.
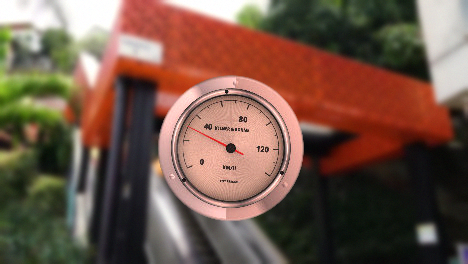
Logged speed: value=30 unit=km/h
